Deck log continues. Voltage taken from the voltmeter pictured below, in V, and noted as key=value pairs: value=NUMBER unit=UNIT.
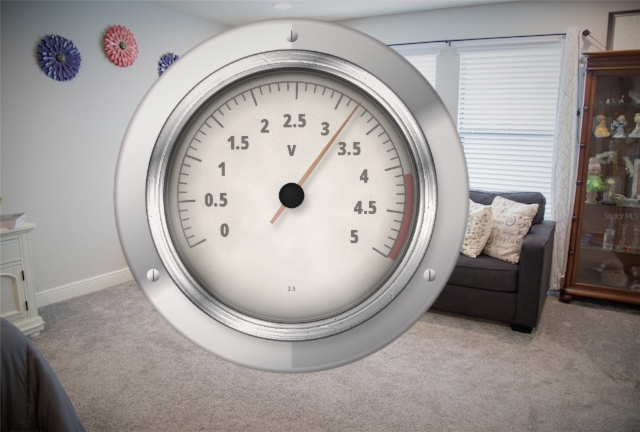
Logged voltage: value=3.2 unit=V
